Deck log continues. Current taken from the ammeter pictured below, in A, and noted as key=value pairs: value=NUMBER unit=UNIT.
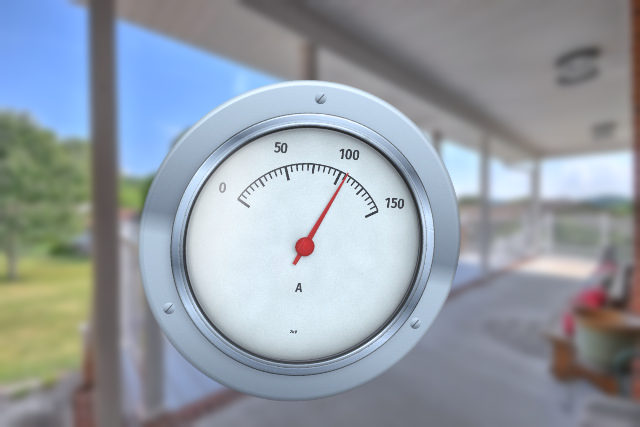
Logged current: value=105 unit=A
